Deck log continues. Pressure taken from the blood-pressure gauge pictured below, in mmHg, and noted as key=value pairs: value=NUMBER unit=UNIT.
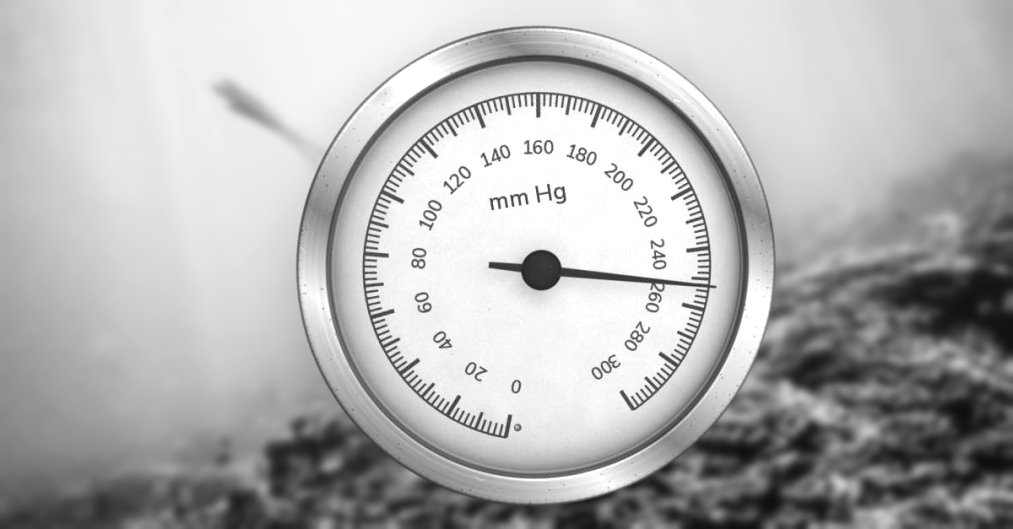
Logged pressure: value=252 unit=mmHg
